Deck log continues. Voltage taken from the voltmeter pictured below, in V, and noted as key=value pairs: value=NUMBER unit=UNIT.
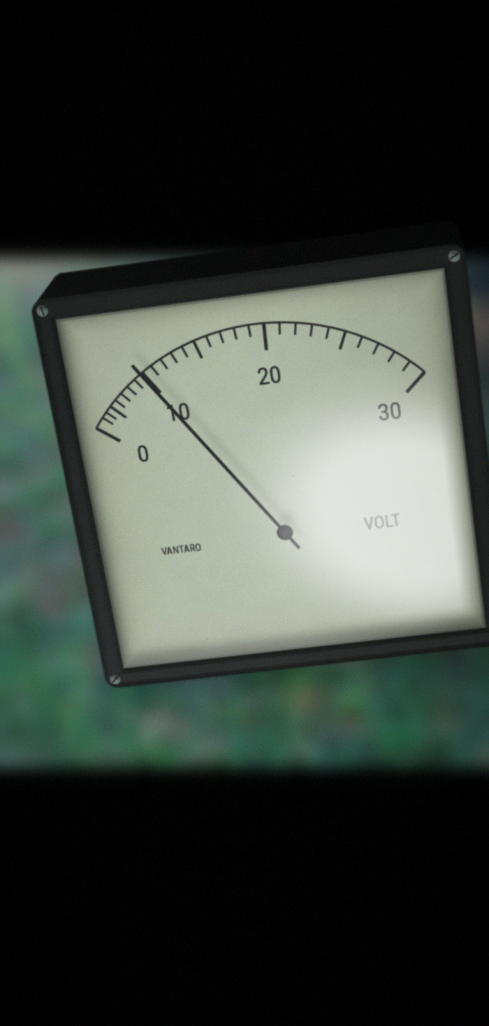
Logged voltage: value=10 unit=V
